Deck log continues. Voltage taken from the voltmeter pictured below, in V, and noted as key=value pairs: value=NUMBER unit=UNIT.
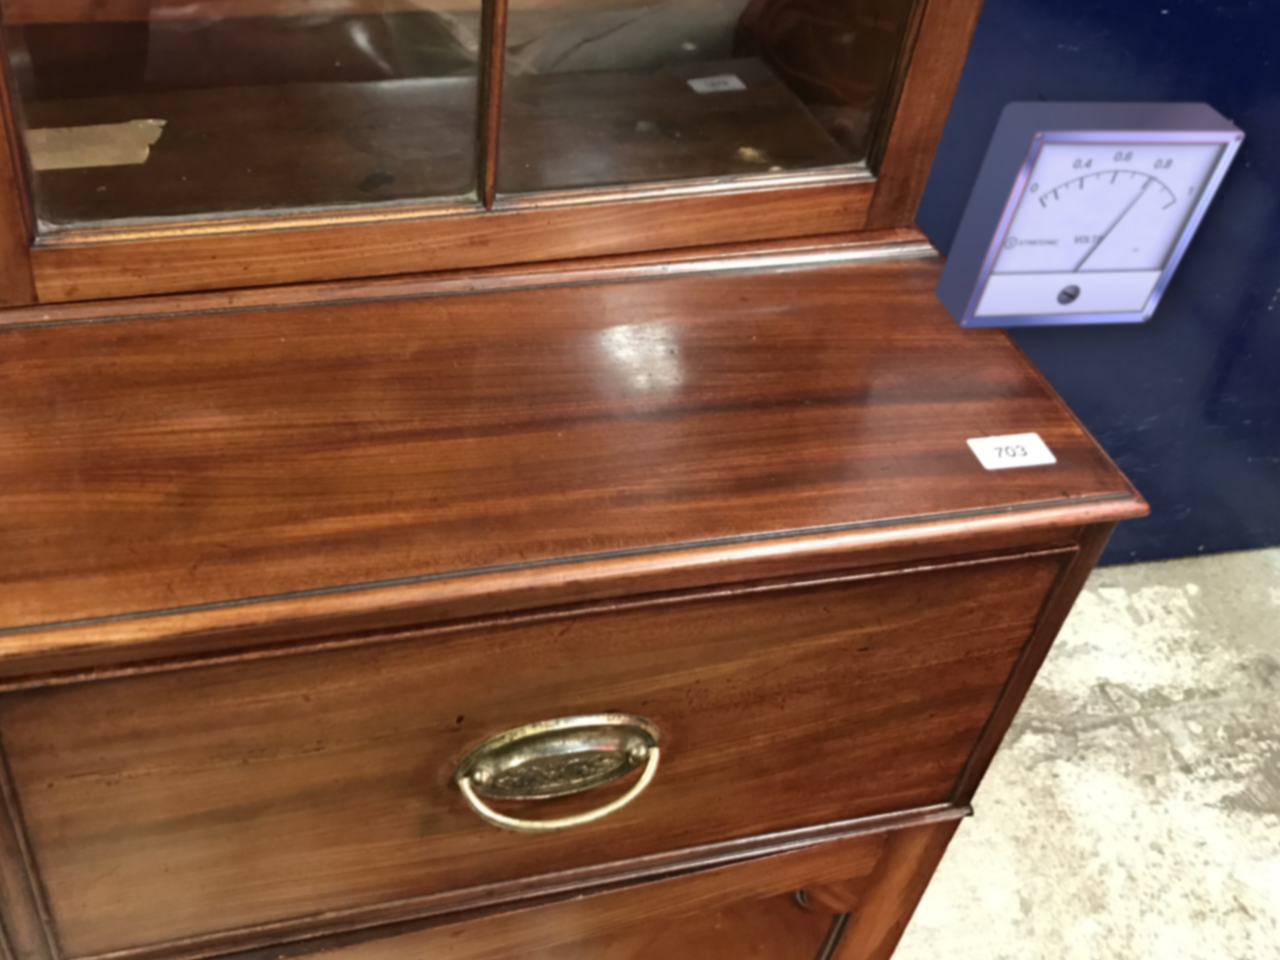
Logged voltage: value=0.8 unit=V
